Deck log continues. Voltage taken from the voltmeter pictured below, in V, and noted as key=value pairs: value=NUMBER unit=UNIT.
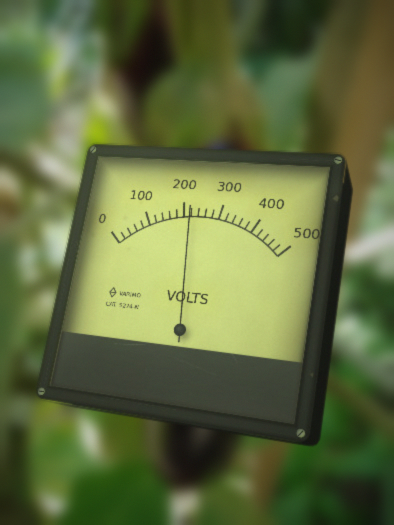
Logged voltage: value=220 unit=V
